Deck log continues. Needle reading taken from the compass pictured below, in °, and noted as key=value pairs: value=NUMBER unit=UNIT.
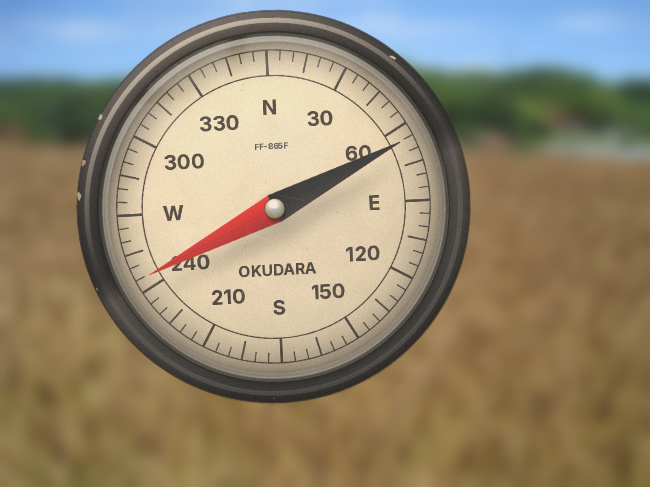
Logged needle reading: value=245 unit=°
